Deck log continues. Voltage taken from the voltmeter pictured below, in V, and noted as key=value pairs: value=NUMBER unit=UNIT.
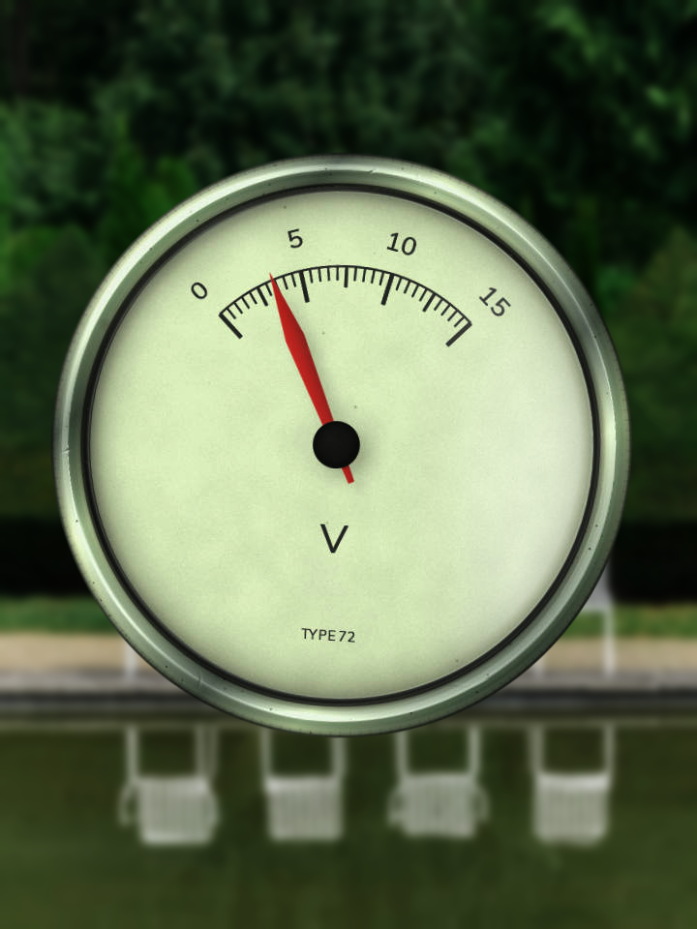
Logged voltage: value=3.5 unit=V
